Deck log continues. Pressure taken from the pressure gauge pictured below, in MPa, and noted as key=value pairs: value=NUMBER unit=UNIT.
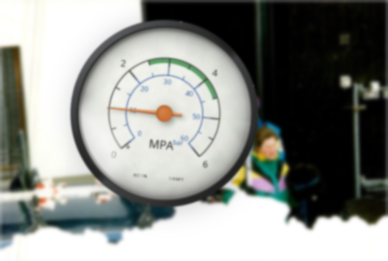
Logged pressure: value=1 unit=MPa
